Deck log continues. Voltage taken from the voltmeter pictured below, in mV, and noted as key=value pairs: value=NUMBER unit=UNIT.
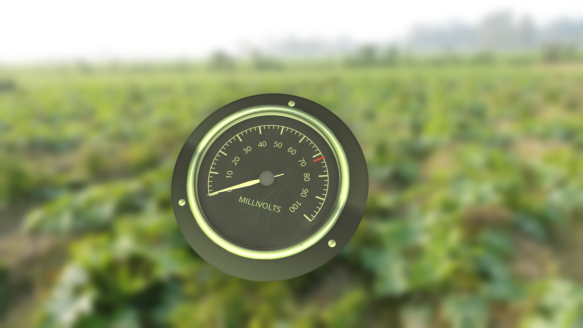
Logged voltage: value=0 unit=mV
